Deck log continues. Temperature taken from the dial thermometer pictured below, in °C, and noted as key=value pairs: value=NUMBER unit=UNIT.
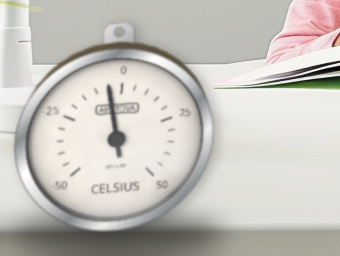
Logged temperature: value=-5 unit=°C
